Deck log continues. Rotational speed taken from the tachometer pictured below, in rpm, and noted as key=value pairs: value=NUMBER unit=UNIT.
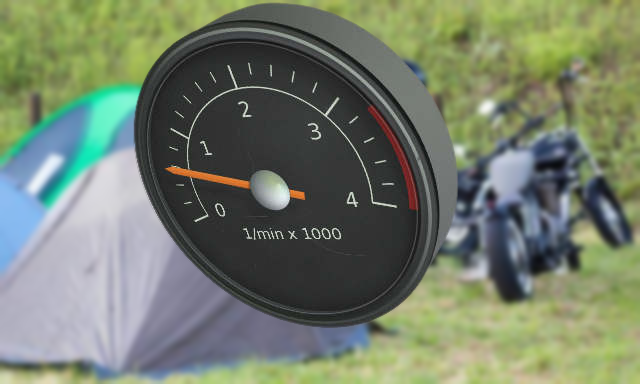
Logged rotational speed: value=600 unit=rpm
